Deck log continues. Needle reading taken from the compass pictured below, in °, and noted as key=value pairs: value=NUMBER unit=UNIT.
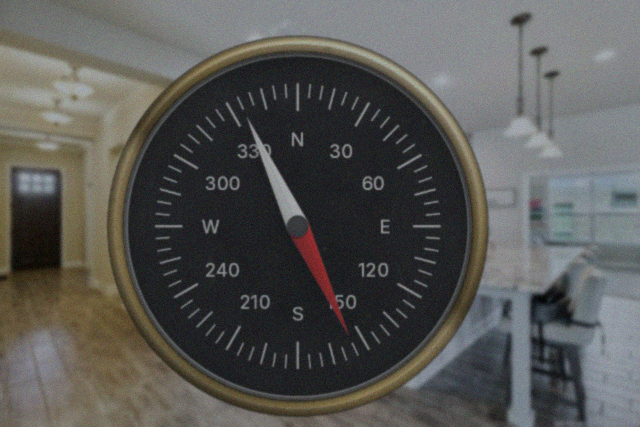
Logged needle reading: value=155 unit=°
